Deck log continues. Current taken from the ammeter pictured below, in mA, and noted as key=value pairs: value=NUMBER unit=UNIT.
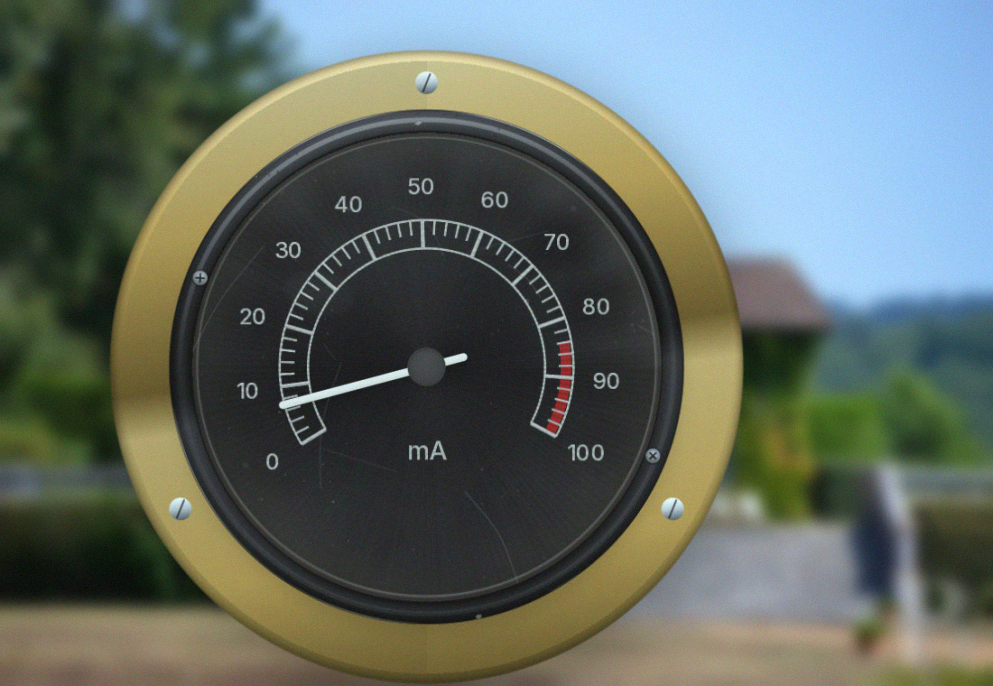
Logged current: value=7 unit=mA
